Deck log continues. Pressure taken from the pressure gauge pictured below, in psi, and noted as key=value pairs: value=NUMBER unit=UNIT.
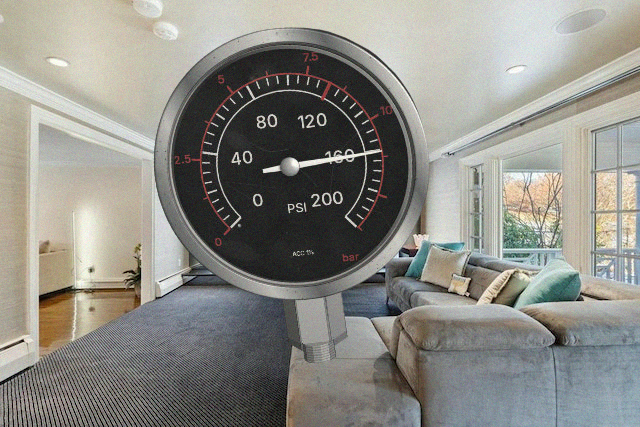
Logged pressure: value=160 unit=psi
